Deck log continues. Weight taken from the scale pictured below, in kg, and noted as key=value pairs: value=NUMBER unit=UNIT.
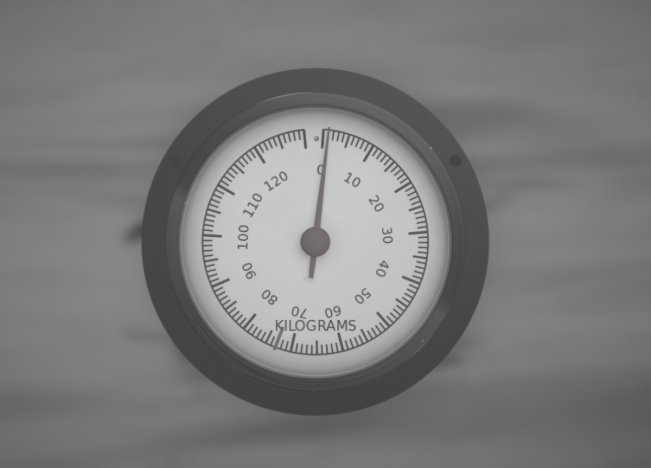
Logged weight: value=1 unit=kg
